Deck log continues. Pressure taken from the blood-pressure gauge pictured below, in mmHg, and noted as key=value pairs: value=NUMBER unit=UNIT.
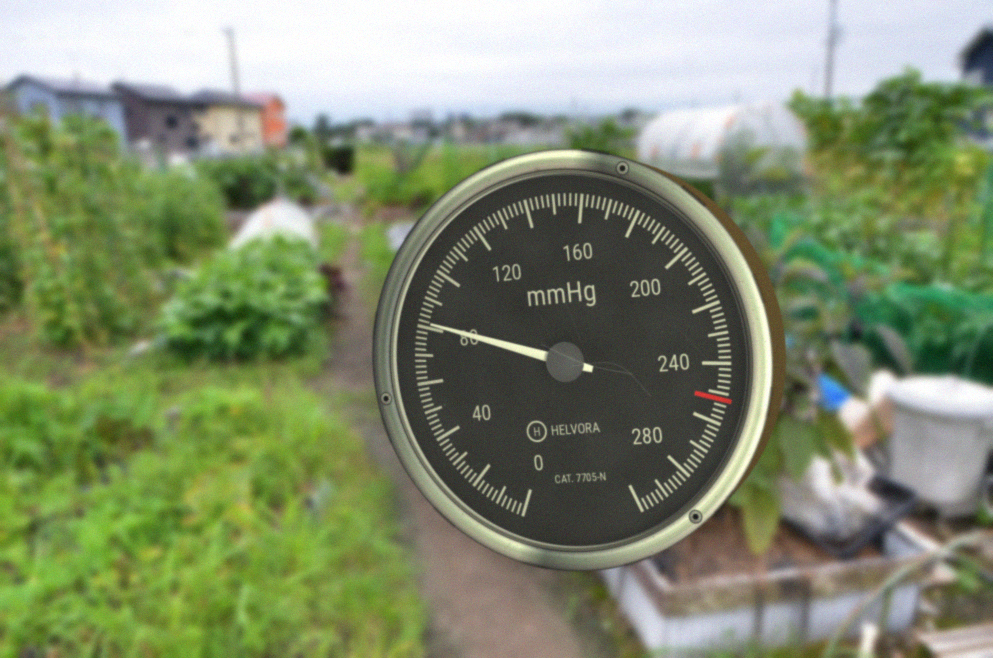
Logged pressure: value=82 unit=mmHg
